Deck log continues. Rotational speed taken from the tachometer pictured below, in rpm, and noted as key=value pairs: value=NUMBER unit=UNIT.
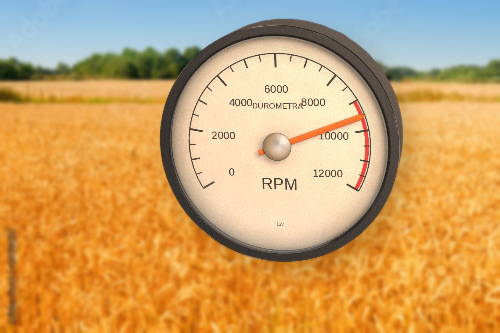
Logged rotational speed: value=9500 unit=rpm
